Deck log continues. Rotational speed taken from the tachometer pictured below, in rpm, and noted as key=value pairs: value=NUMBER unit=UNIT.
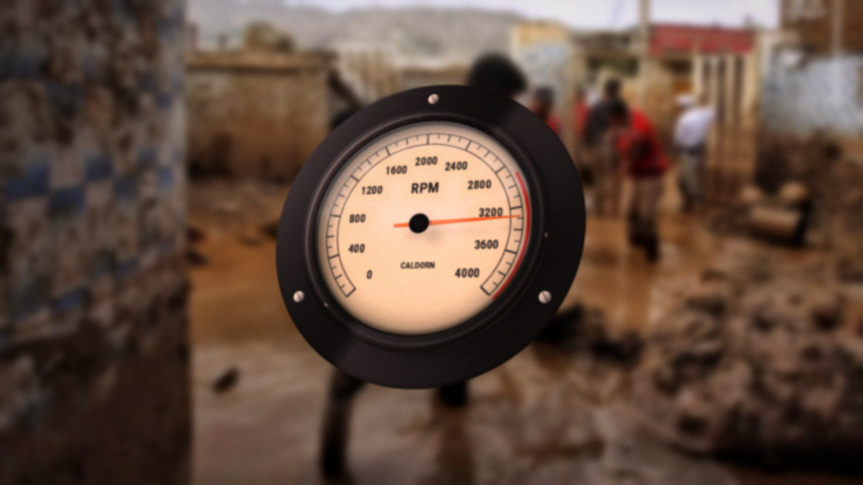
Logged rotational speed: value=3300 unit=rpm
